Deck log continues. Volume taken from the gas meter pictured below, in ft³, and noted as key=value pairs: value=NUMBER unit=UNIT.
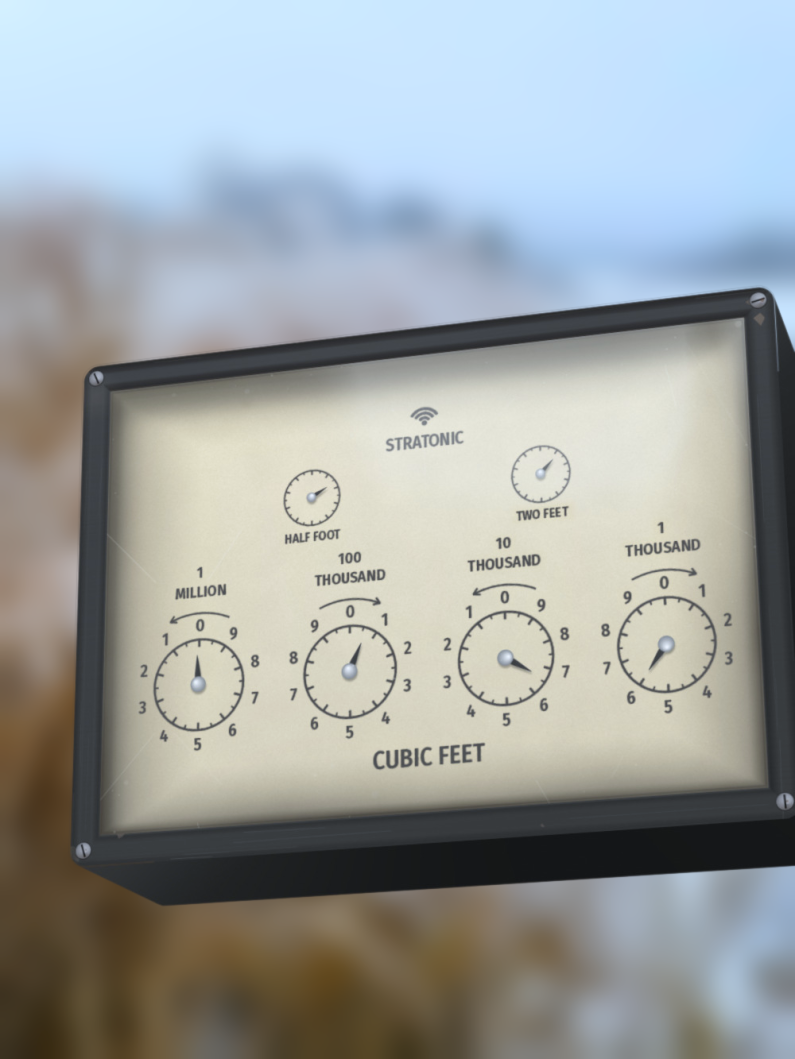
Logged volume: value=6600 unit=ft³
